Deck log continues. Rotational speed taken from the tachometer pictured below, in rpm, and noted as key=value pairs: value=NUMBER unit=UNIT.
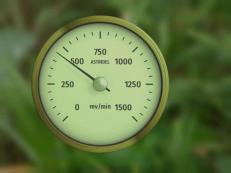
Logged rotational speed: value=450 unit=rpm
